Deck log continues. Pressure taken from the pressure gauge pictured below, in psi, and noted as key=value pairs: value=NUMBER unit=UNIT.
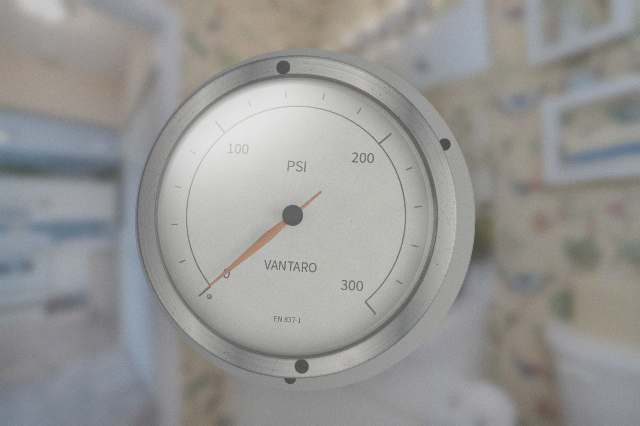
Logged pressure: value=0 unit=psi
